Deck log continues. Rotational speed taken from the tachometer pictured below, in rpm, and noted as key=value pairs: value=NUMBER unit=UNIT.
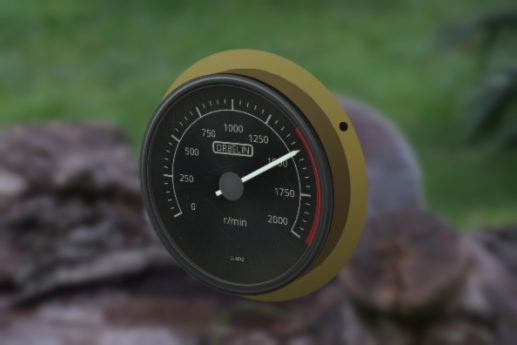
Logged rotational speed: value=1500 unit=rpm
